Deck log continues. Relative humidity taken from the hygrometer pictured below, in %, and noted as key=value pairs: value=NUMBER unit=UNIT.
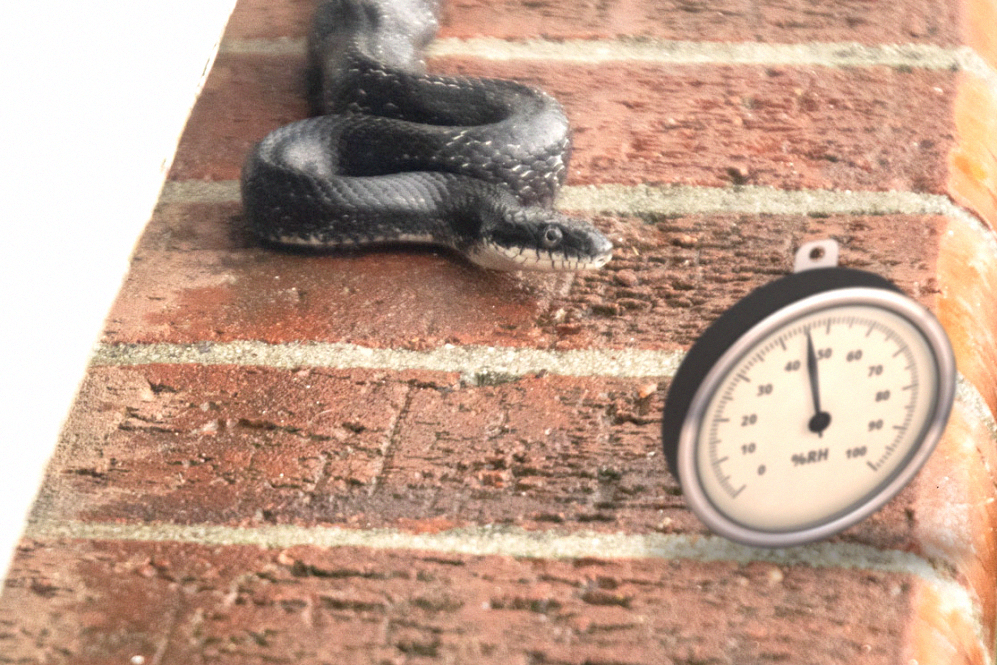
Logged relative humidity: value=45 unit=%
